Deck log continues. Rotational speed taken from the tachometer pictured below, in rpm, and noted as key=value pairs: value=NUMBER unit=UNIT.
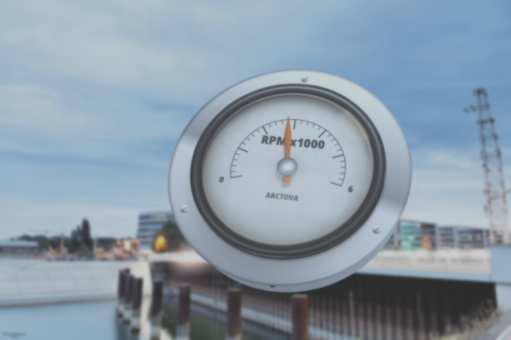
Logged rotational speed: value=2800 unit=rpm
